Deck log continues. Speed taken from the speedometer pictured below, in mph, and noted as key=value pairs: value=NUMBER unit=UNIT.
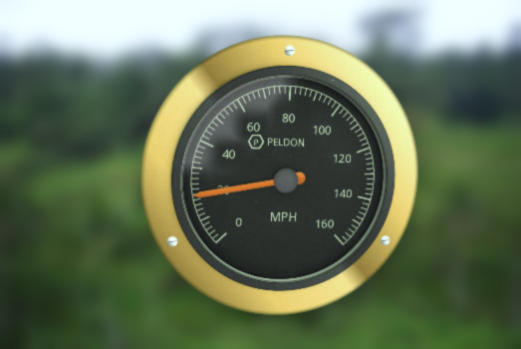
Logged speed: value=20 unit=mph
